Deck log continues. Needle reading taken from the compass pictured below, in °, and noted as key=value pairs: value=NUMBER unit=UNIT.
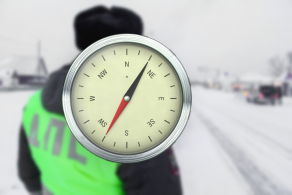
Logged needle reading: value=210 unit=°
